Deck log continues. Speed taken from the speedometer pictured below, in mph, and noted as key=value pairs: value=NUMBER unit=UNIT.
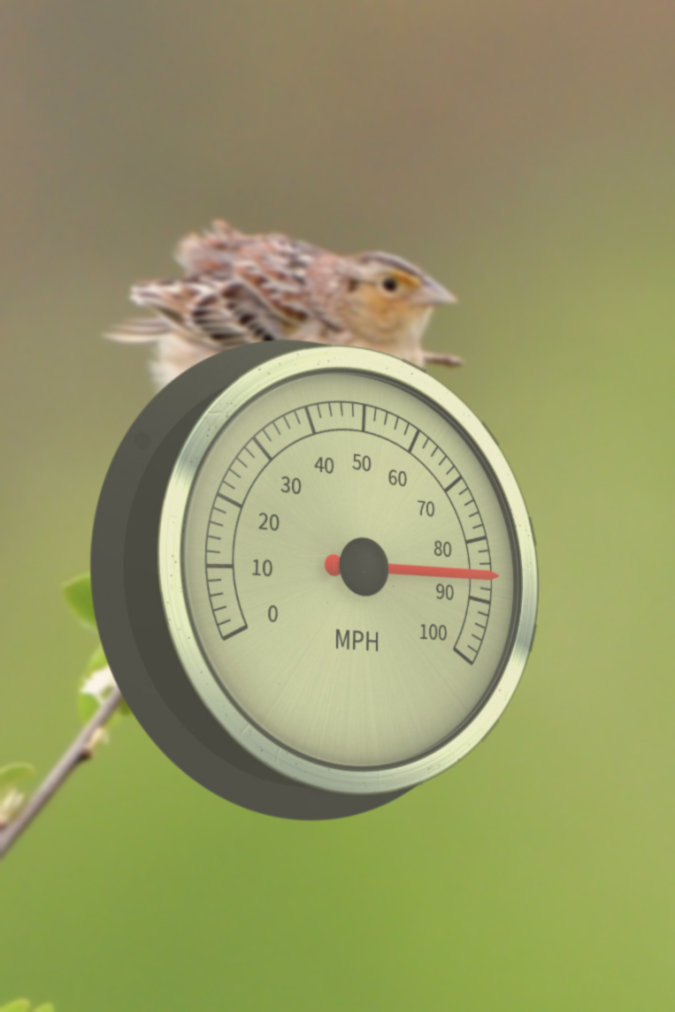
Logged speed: value=86 unit=mph
